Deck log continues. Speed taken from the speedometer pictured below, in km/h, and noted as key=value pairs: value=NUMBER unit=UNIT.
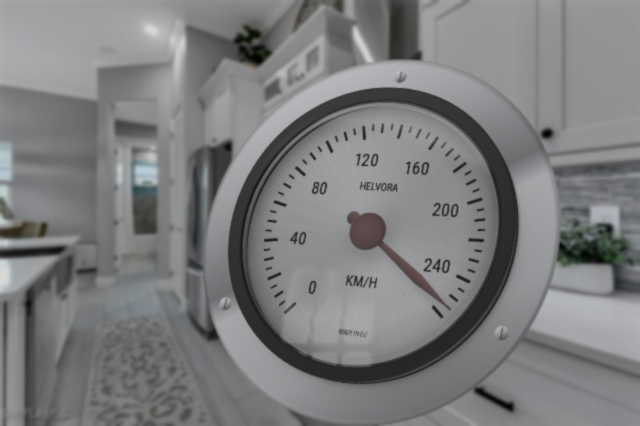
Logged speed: value=255 unit=km/h
